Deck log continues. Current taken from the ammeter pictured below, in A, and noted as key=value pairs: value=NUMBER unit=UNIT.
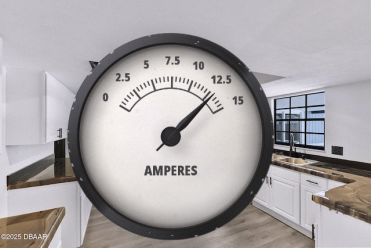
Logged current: value=13 unit=A
